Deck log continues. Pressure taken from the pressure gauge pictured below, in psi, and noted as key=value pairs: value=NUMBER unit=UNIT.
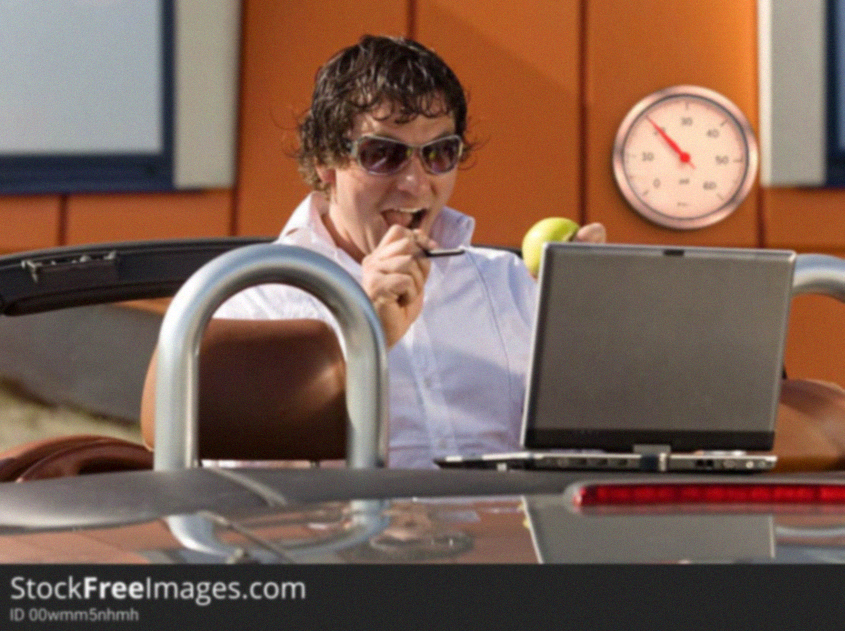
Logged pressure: value=20 unit=psi
